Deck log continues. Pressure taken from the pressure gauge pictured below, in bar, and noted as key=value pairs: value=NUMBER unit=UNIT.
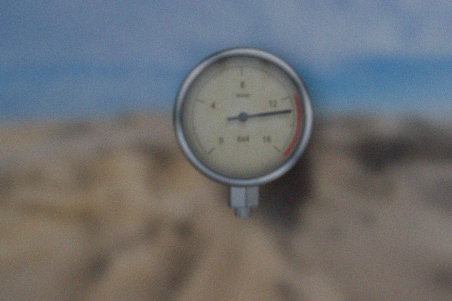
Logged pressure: value=13 unit=bar
